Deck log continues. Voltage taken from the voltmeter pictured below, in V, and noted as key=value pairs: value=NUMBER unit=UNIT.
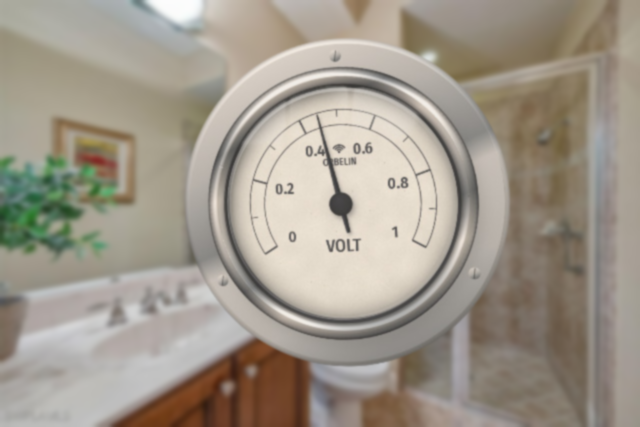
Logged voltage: value=0.45 unit=V
